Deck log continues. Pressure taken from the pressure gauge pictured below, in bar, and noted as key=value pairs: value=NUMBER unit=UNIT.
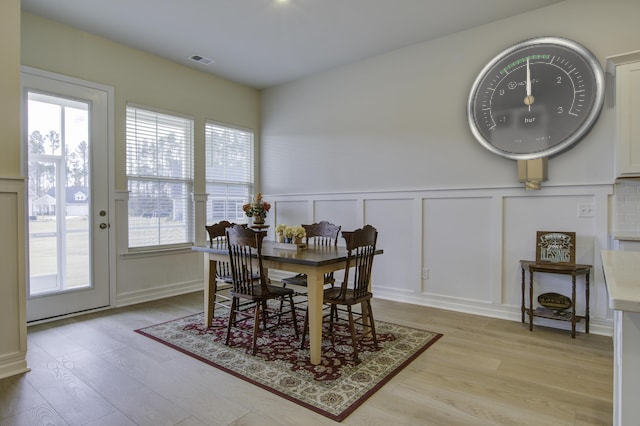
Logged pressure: value=1 unit=bar
